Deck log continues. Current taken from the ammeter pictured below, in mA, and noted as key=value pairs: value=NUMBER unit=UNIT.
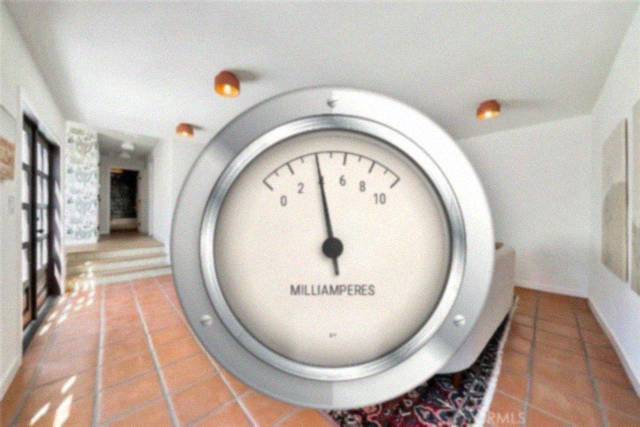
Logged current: value=4 unit=mA
